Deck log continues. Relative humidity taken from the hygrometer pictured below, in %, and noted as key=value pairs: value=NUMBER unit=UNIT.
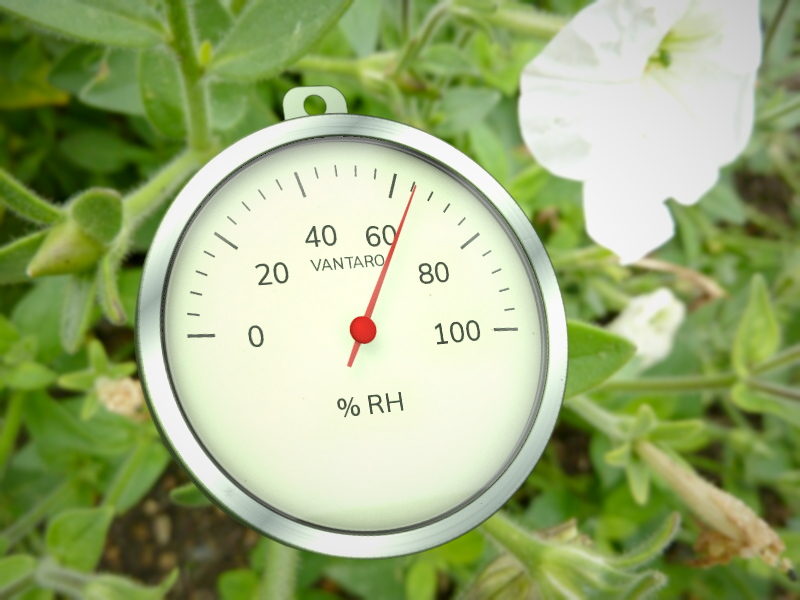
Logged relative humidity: value=64 unit=%
